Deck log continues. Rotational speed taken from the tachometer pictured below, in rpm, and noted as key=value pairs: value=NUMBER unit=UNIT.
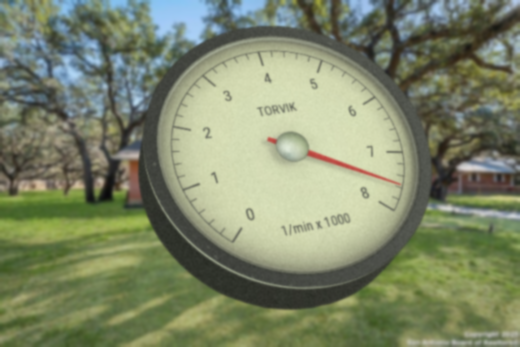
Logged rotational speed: value=7600 unit=rpm
